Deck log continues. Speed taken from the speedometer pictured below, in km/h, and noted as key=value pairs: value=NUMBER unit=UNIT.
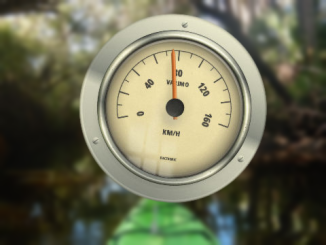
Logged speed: value=75 unit=km/h
